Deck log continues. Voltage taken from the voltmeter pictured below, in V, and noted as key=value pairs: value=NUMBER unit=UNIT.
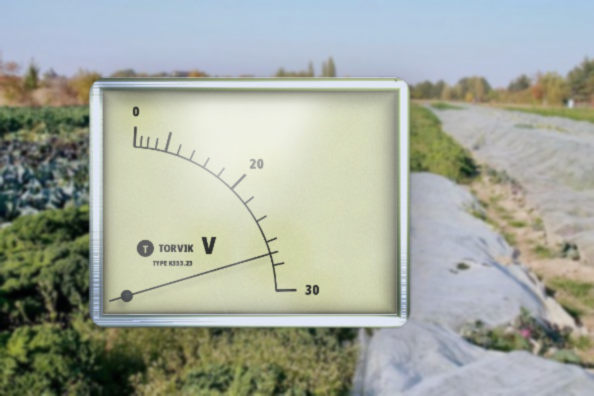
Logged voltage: value=27 unit=V
